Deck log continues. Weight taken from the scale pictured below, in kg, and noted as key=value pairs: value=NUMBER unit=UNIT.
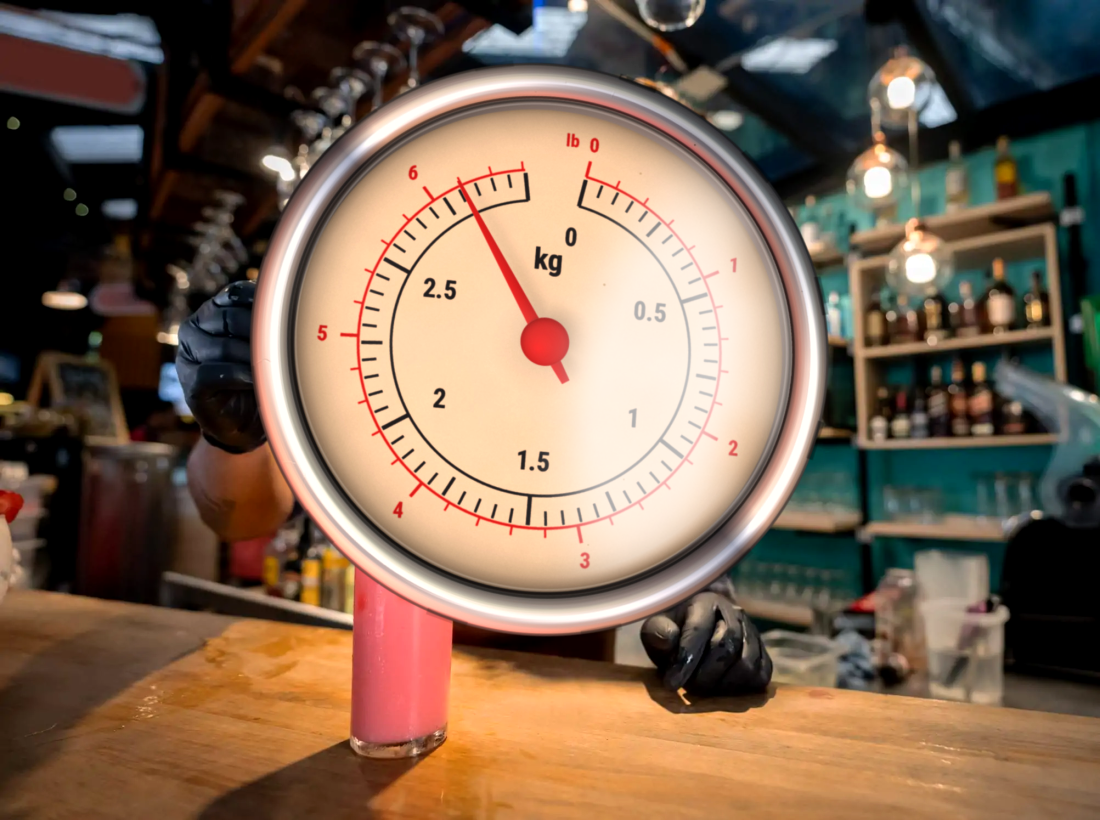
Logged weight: value=2.8 unit=kg
